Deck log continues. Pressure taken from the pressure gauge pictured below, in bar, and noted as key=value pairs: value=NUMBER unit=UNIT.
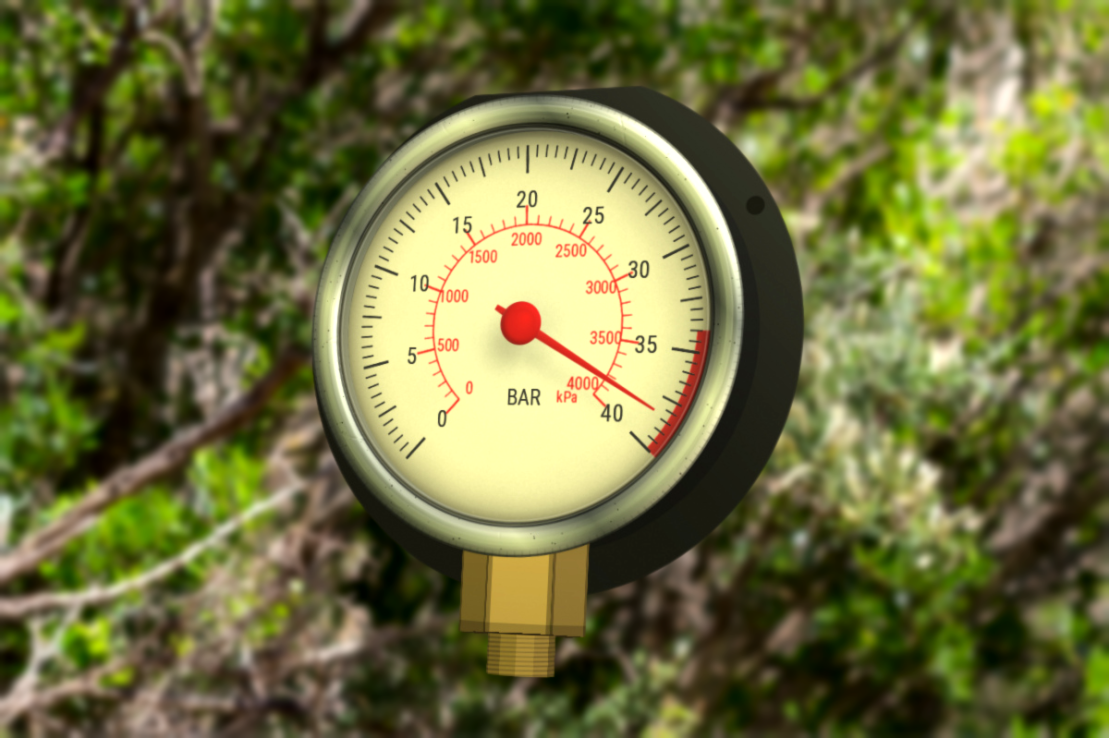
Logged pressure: value=38.25 unit=bar
